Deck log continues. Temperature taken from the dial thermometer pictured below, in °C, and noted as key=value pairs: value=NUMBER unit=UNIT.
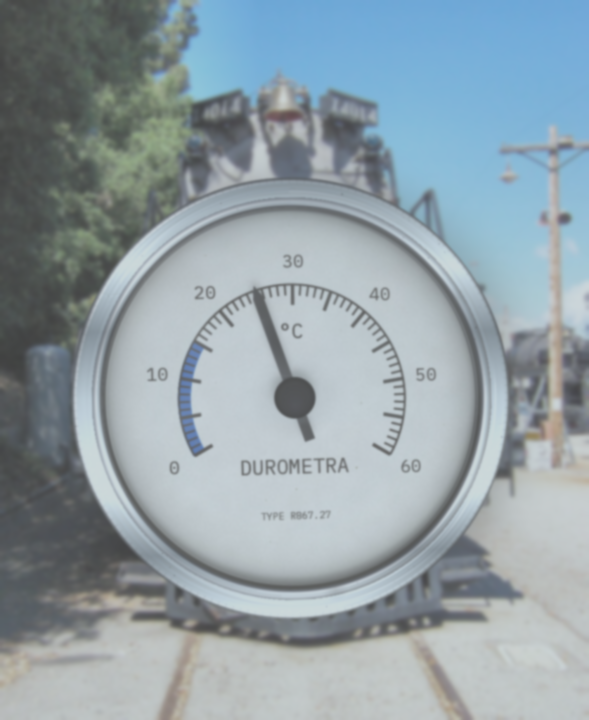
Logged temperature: value=25 unit=°C
